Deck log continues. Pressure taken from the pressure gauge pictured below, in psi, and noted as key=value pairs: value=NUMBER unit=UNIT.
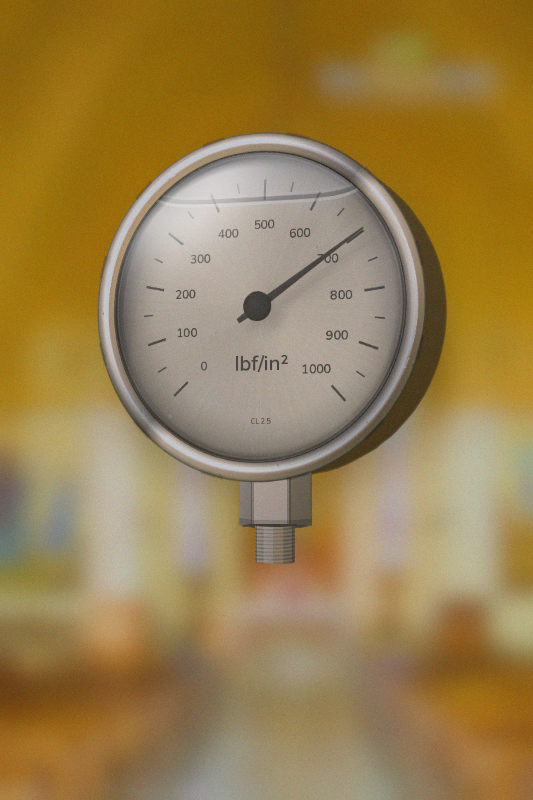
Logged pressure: value=700 unit=psi
